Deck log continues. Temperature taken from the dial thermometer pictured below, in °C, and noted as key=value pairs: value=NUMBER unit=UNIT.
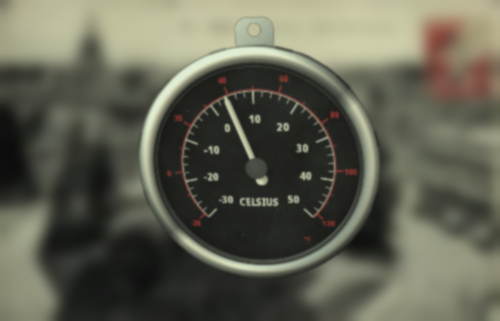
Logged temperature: value=4 unit=°C
